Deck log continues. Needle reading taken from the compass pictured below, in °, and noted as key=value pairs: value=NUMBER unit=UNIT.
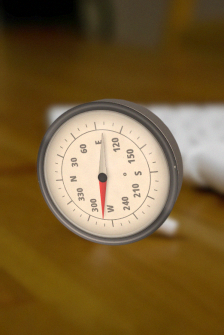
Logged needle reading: value=280 unit=°
